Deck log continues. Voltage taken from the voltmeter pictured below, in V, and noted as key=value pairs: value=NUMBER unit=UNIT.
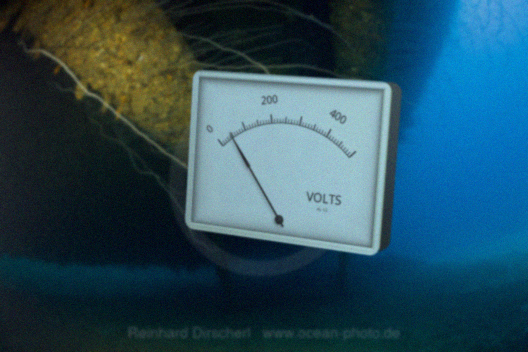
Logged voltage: value=50 unit=V
